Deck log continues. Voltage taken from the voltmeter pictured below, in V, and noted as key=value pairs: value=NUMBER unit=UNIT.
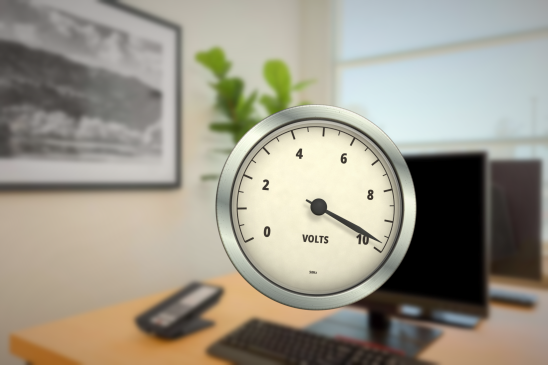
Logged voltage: value=9.75 unit=V
